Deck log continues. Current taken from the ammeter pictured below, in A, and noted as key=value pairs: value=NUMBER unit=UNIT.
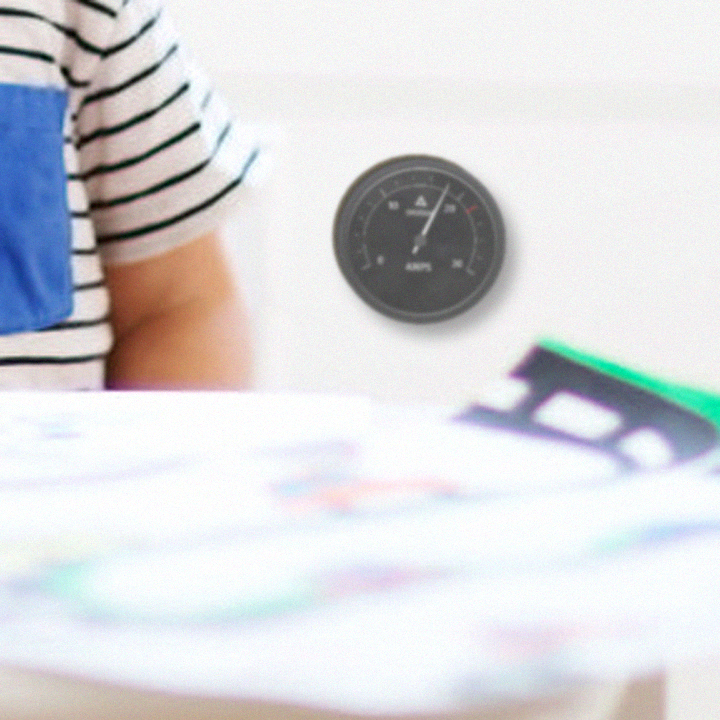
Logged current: value=18 unit=A
